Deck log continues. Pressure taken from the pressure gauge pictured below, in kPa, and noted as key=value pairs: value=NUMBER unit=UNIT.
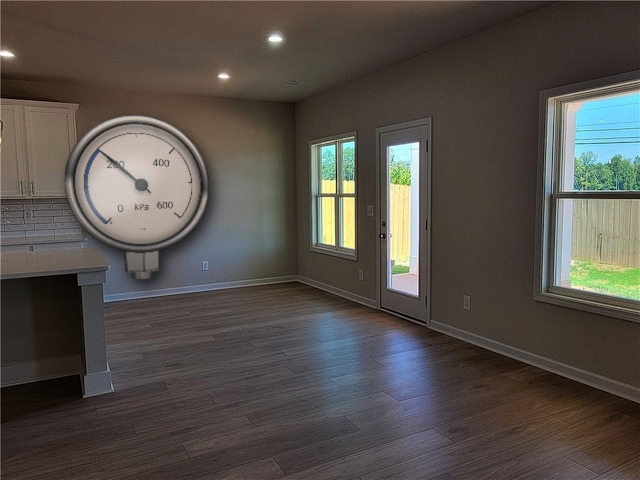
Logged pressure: value=200 unit=kPa
